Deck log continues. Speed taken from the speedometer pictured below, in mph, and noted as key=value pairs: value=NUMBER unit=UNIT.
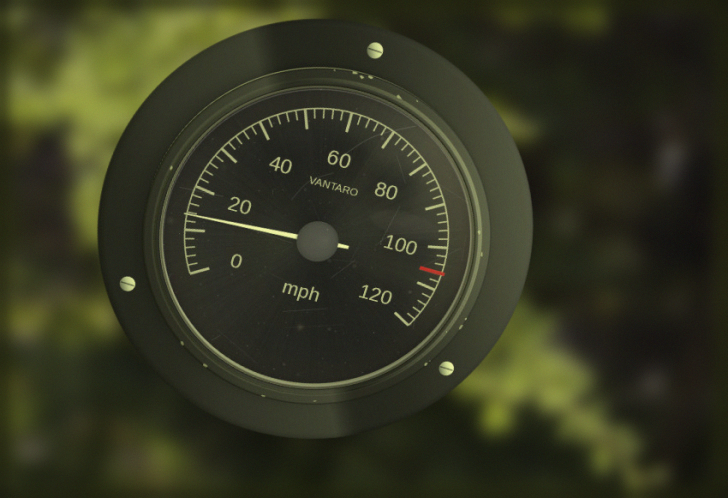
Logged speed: value=14 unit=mph
